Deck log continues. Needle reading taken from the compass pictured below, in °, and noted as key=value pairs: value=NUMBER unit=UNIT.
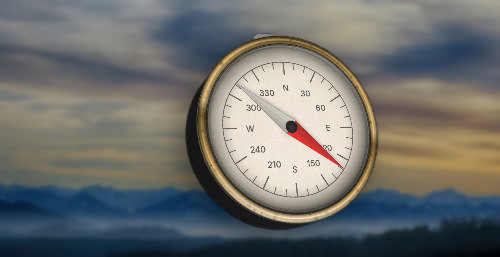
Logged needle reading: value=130 unit=°
